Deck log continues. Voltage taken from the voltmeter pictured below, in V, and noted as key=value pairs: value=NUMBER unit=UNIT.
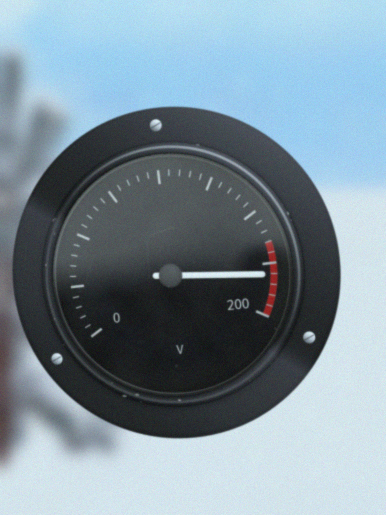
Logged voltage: value=180 unit=V
